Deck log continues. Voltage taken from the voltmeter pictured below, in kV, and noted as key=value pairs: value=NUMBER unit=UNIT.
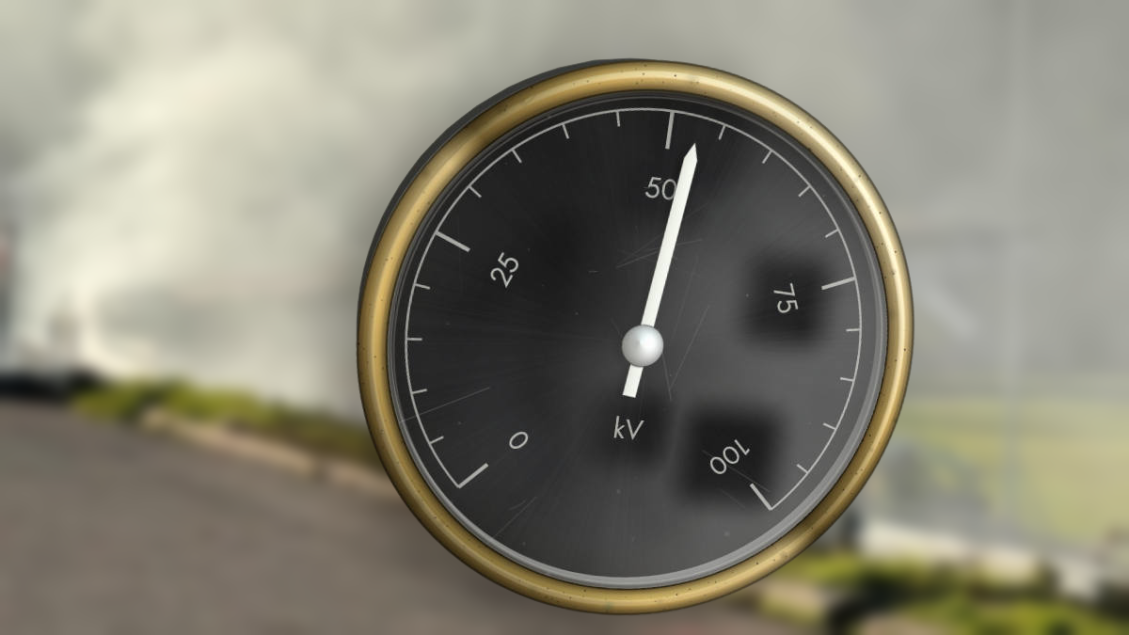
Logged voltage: value=52.5 unit=kV
